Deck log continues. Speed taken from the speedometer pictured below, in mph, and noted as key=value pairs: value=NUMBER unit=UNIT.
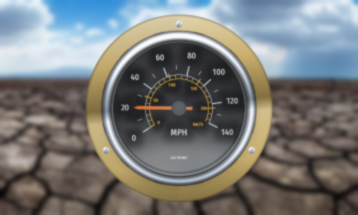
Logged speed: value=20 unit=mph
